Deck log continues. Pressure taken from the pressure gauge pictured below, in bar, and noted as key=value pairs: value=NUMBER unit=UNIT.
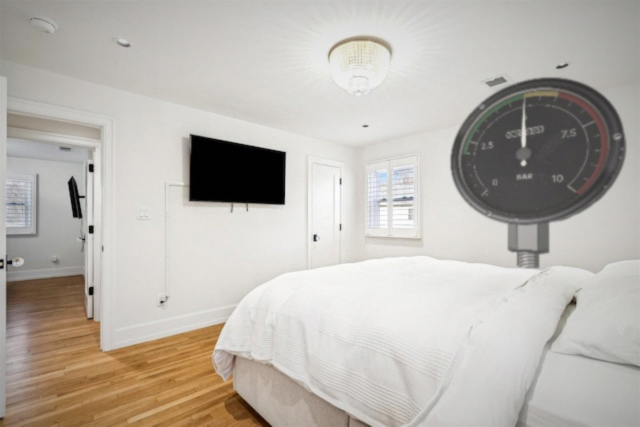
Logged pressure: value=5 unit=bar
